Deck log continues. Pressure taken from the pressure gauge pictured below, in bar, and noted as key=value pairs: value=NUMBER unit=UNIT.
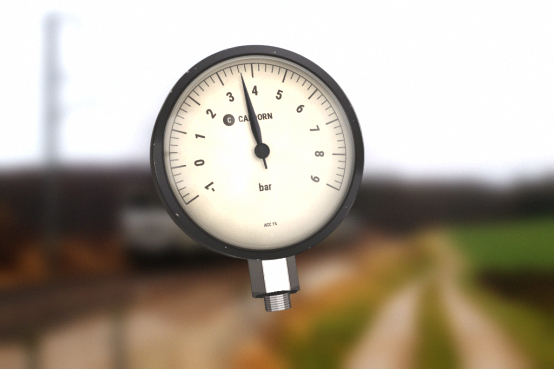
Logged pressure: value=3.6 unit=bar
